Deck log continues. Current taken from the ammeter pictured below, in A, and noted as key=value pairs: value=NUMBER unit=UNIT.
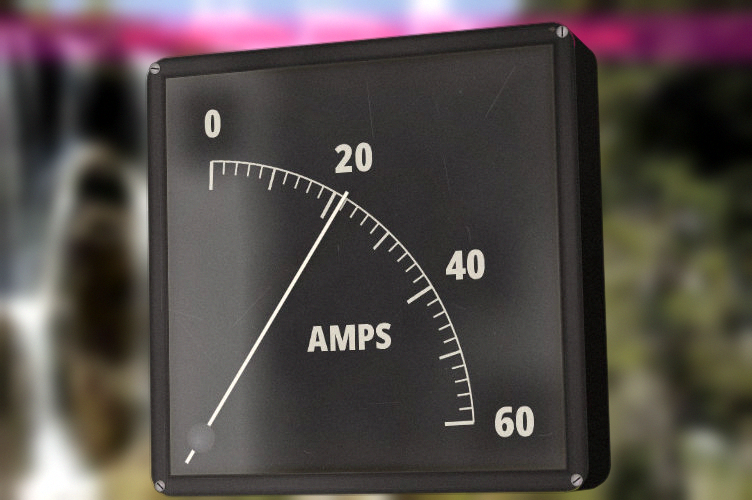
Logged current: value=22 unit=A
